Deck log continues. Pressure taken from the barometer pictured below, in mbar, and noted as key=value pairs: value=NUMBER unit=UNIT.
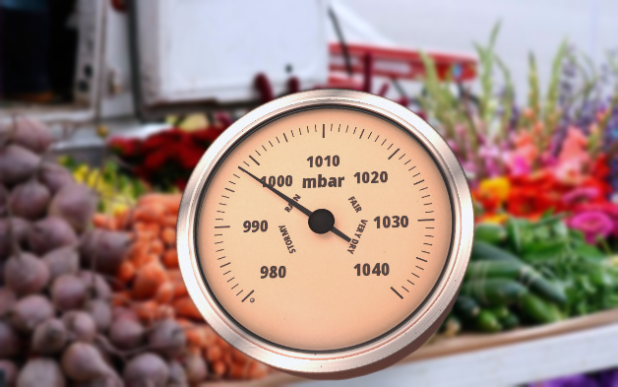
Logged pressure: value=998 unit=mbar
